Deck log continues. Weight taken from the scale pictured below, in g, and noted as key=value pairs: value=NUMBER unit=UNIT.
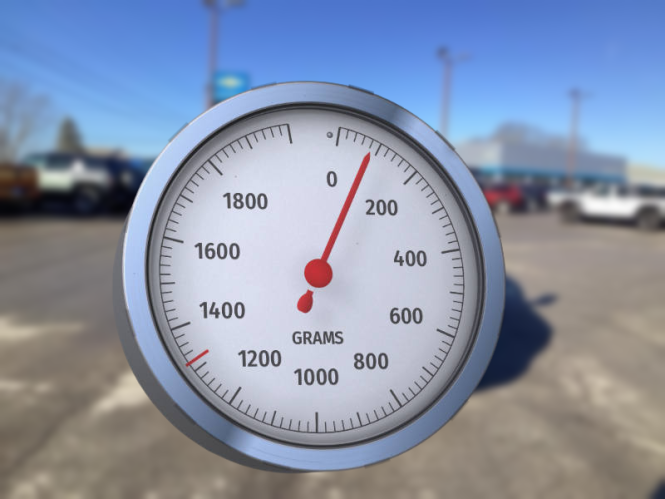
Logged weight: value=80 unit=g
